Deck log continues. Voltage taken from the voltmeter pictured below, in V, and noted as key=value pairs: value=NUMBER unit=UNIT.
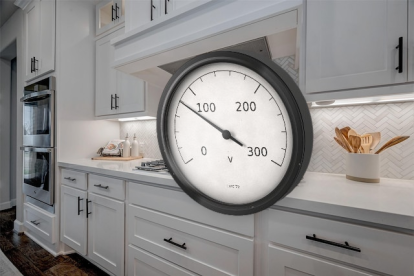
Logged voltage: value=80 unit=V
